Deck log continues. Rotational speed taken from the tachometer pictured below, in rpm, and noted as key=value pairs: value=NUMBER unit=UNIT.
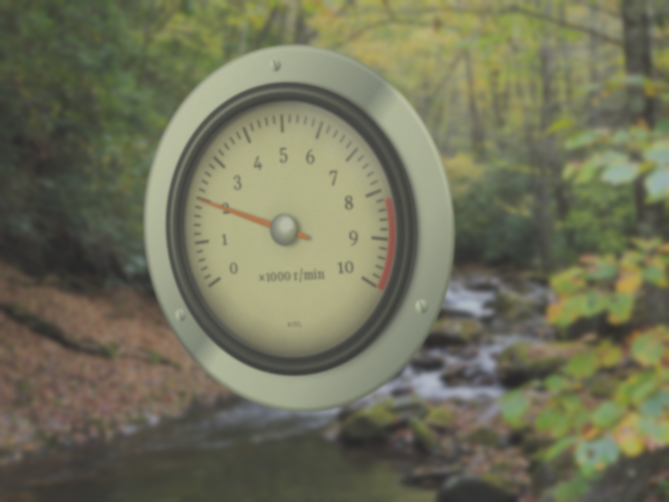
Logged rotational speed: value=2000 unit=rpm
